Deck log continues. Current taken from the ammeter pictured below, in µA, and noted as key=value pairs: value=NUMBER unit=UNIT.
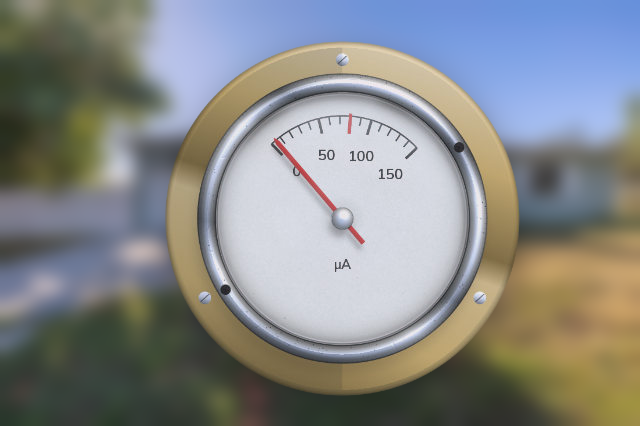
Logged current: value=5 unit=µA
